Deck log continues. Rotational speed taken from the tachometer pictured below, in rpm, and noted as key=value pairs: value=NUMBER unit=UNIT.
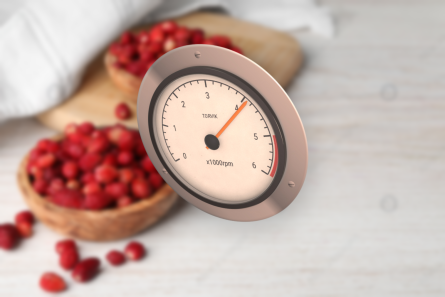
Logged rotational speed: value=4100 unit=rpm
